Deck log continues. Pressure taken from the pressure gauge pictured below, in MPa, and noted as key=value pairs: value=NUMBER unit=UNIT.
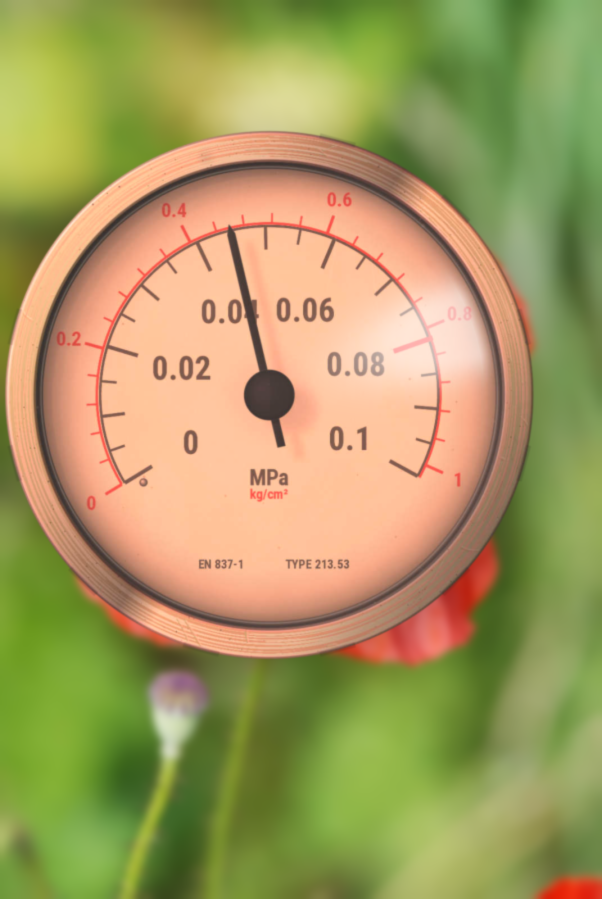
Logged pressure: value=0.045 unit=MPa
